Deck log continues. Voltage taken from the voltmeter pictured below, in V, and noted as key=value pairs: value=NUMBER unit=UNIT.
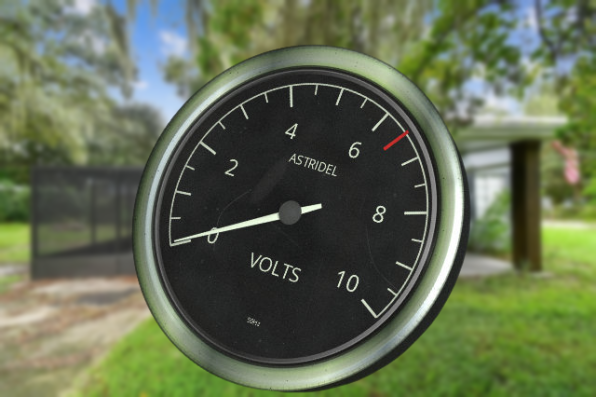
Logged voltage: value=0 unit=V
